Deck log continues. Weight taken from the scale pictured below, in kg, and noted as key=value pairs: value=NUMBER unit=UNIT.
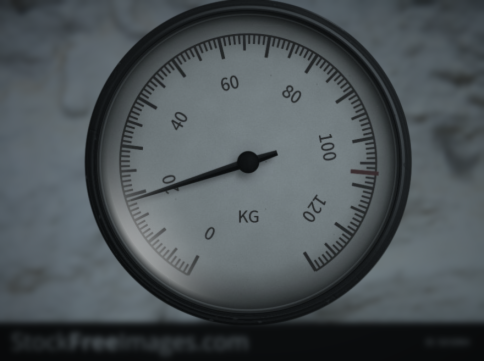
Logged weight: value=19 unit=kg
